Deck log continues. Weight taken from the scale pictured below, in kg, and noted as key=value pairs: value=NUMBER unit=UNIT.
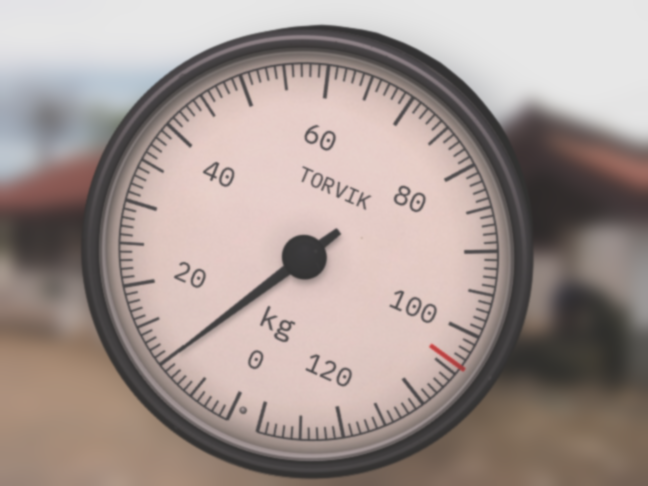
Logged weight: value=10 unit=kg
